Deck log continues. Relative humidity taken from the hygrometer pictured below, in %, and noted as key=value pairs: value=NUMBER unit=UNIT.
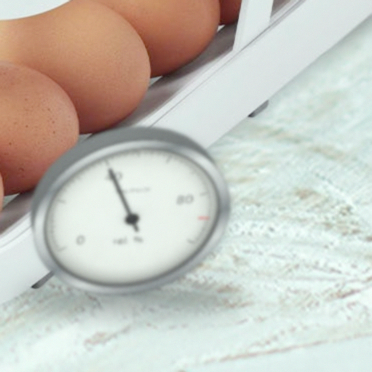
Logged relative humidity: value=40 unit=%
